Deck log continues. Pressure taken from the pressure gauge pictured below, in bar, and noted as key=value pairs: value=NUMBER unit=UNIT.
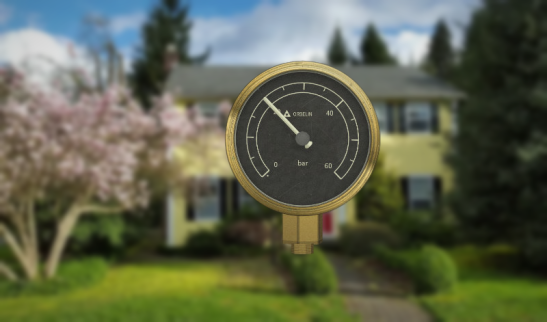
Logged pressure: value=20 unit=bar
